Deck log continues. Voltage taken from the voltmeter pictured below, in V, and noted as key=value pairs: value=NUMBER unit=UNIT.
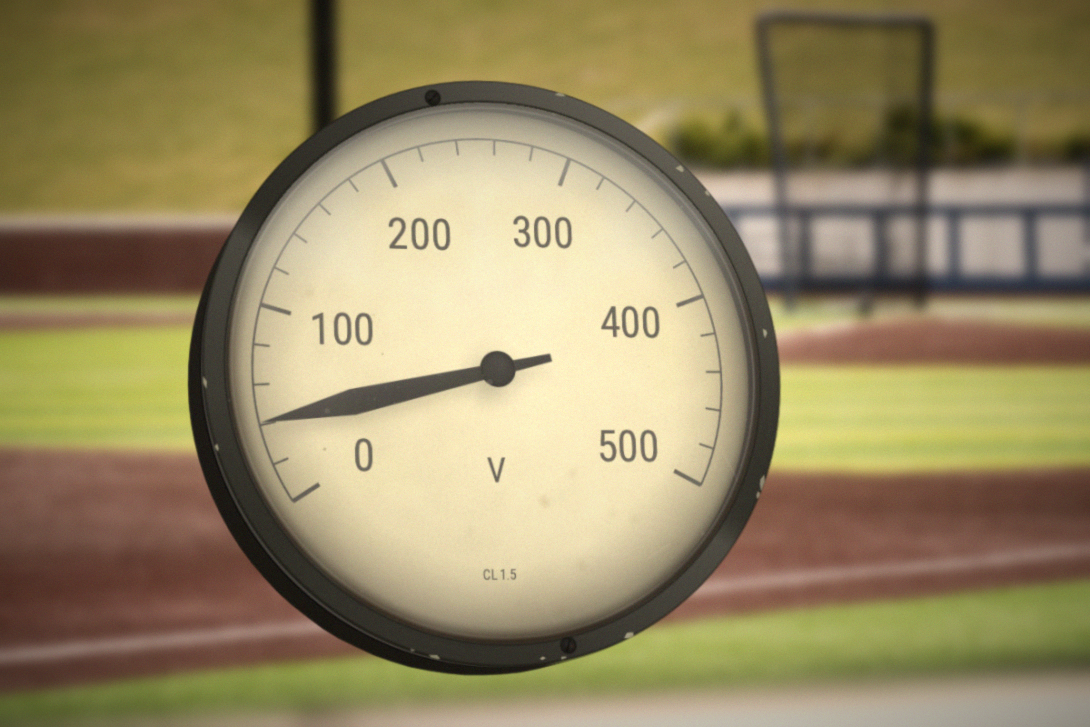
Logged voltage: value=40 unit=V
